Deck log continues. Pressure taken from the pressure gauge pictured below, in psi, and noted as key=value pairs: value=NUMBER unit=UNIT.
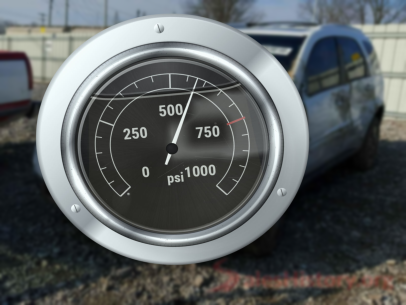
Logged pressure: value=575 unit=psi
